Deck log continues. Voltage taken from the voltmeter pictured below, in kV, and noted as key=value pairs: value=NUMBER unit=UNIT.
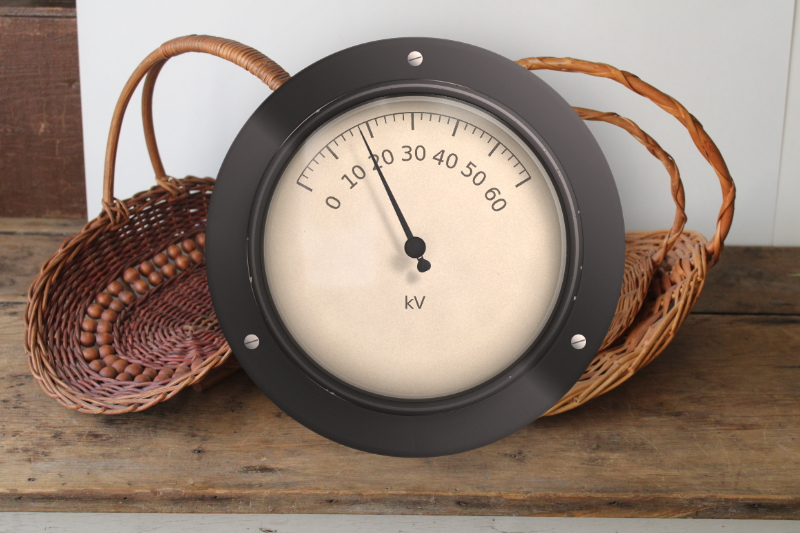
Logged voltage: value=18 unit=kV
